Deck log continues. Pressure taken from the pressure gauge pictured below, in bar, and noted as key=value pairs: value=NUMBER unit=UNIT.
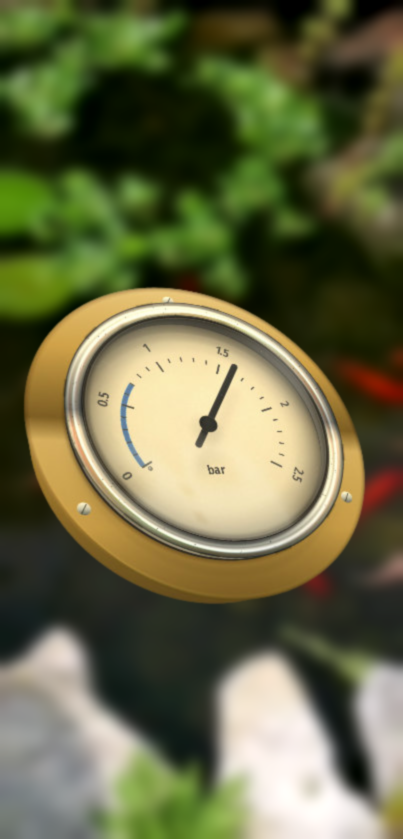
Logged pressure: value=1.6 unit=bar
